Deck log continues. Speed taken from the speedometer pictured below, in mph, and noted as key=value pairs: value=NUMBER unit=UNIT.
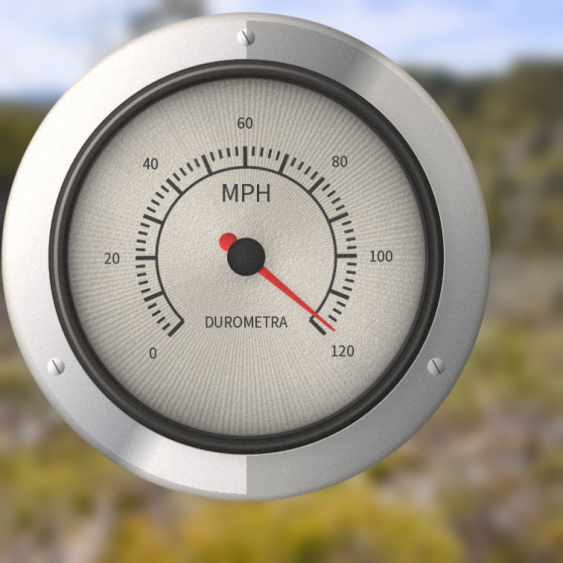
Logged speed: value=118 unit=mph
